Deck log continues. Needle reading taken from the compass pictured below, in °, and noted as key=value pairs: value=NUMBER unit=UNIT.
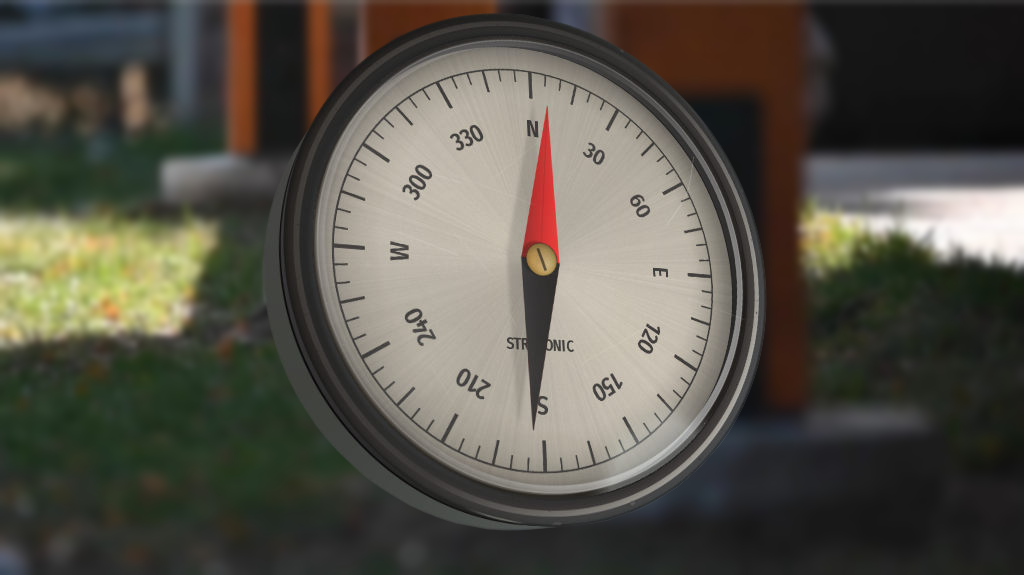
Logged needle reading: value=5 unit=°
